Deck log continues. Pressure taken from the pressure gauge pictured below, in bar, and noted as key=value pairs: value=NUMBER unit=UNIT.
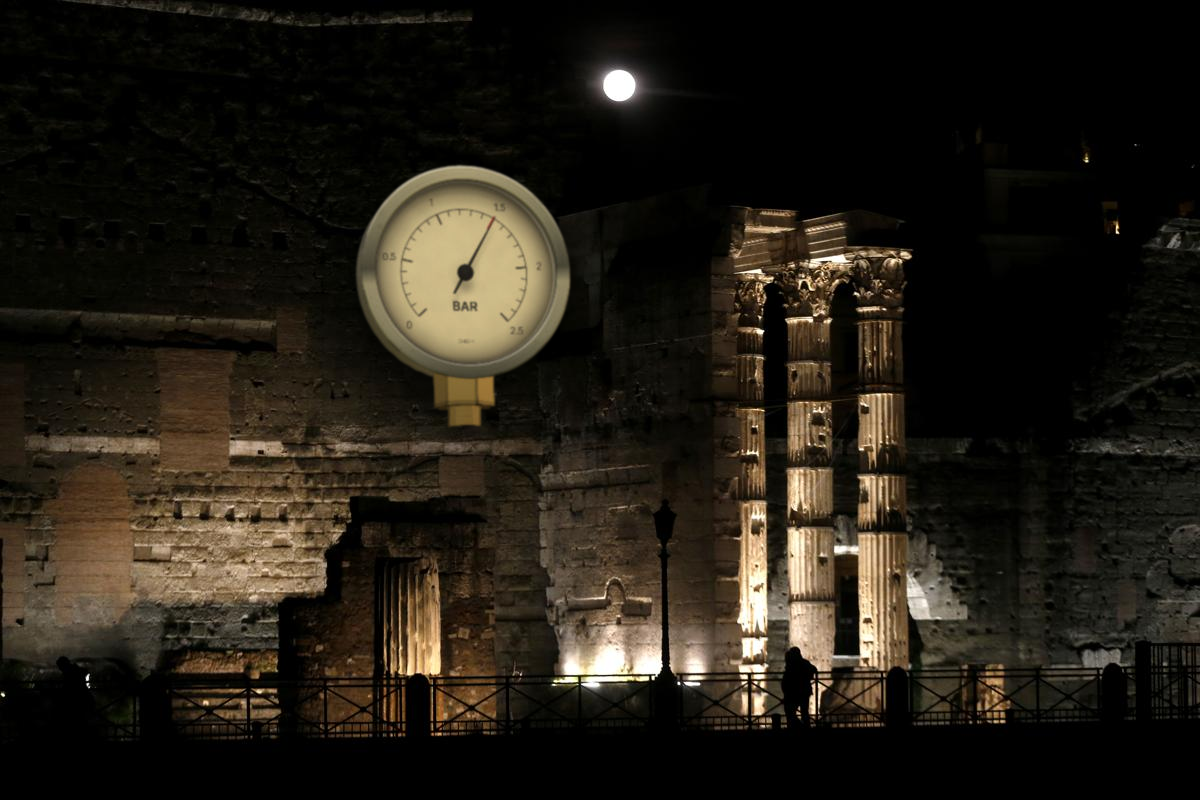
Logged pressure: value=1.5 unit=bar
